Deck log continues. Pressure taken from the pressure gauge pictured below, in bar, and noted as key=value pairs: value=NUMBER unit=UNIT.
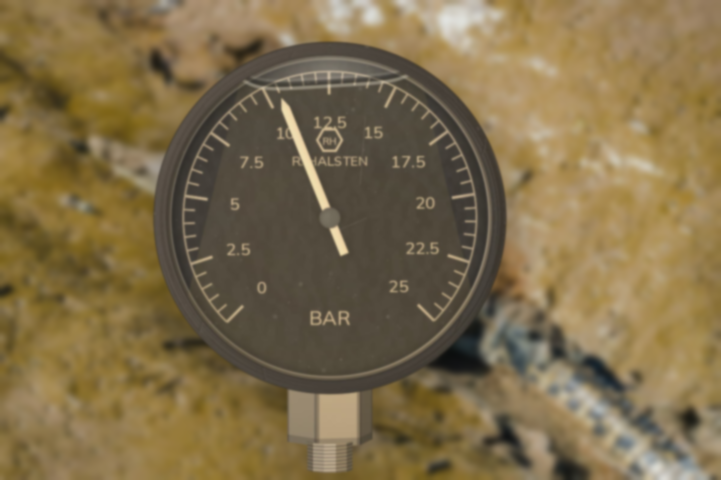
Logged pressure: value=10.5 unit=bar
